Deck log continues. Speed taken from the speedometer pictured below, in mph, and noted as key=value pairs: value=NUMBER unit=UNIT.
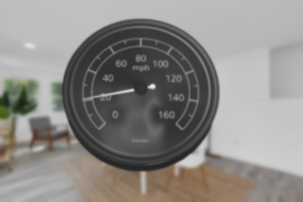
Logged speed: value=20 unit=mph
